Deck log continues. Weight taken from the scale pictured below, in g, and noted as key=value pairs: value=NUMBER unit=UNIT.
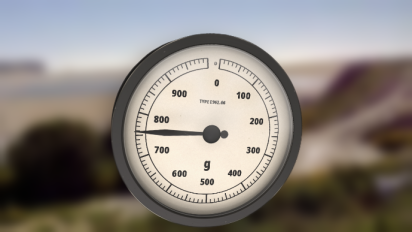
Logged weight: value=760 unit=g
